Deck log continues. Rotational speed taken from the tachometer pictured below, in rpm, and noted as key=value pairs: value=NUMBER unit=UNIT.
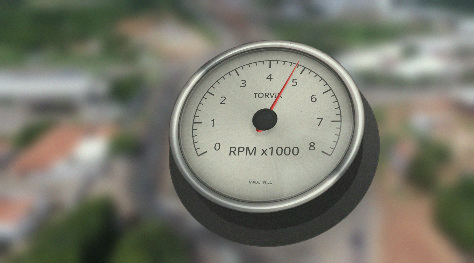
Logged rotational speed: value=4800 unit=rpm
